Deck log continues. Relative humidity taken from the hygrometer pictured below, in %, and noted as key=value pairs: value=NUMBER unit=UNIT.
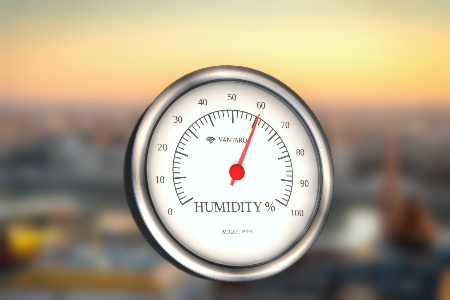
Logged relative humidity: value=60 unit=%
